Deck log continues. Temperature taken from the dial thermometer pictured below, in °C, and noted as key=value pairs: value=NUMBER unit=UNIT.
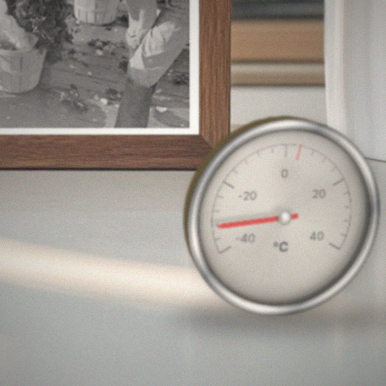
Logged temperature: value=-32 unit=°C
